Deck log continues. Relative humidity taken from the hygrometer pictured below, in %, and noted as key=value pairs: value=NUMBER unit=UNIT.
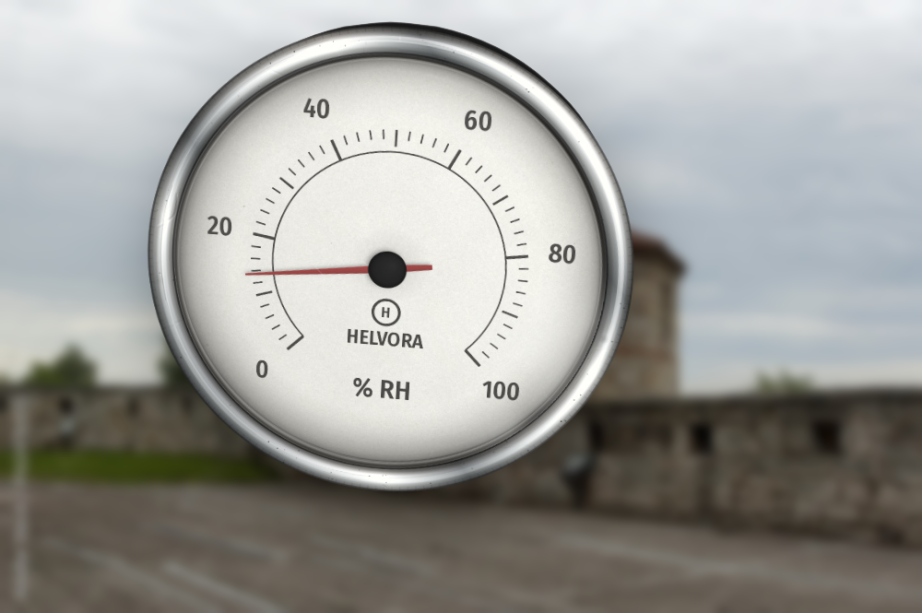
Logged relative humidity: value=14 unit=%
